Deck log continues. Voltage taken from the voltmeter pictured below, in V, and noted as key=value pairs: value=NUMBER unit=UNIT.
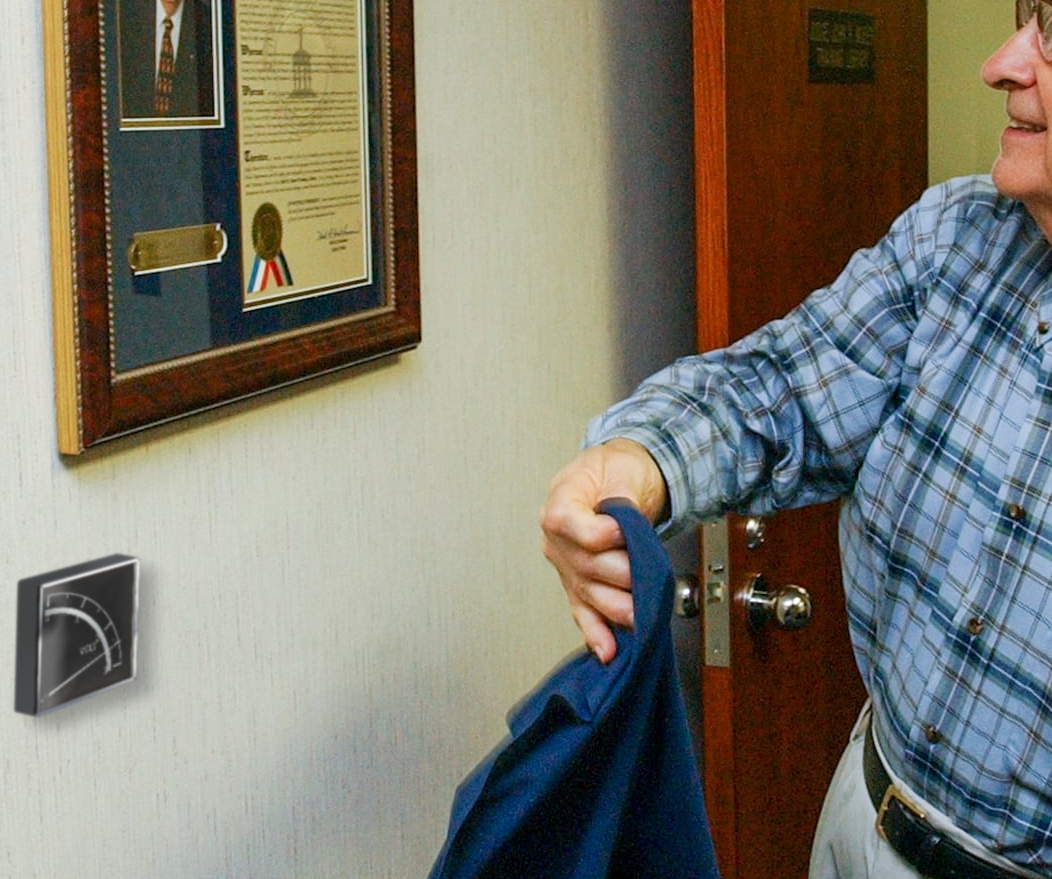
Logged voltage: value=2.5 unit=V
